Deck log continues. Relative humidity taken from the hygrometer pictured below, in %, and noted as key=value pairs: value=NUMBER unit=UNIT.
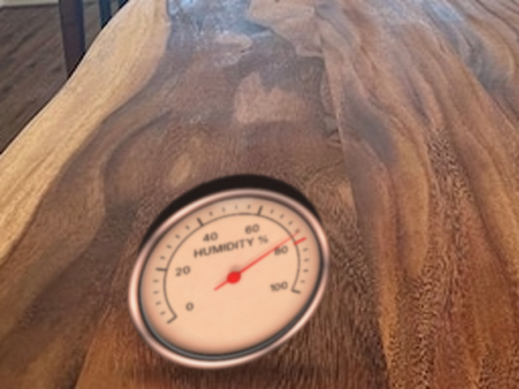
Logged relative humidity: value=76 unit=%
